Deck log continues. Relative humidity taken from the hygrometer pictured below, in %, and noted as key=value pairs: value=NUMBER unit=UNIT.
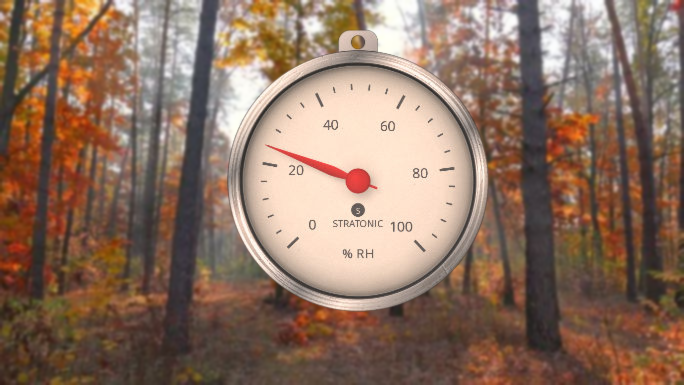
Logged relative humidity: value=24 unit=%
